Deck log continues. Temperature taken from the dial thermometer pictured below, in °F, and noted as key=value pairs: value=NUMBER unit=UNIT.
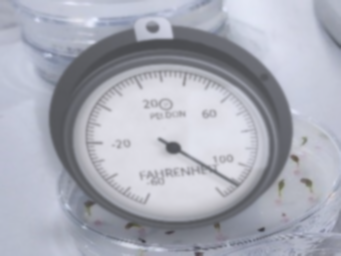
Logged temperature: value=110 unit=°F
